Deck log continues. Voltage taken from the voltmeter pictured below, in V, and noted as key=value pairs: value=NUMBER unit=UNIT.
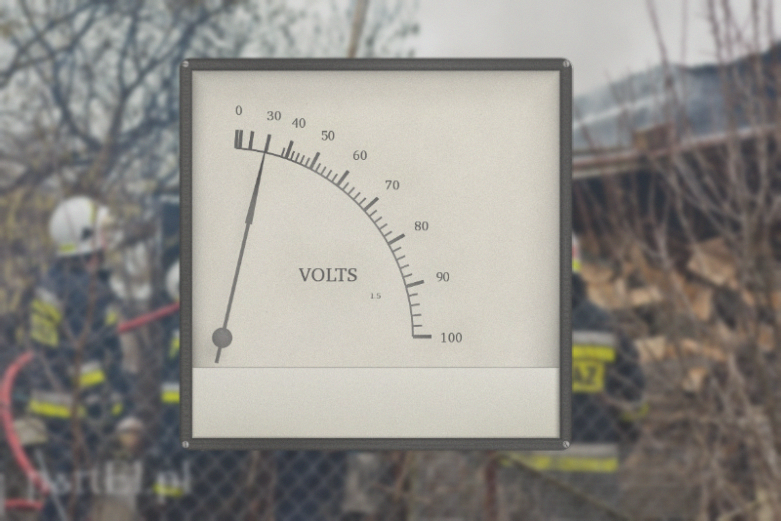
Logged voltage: value=30 unit=V
